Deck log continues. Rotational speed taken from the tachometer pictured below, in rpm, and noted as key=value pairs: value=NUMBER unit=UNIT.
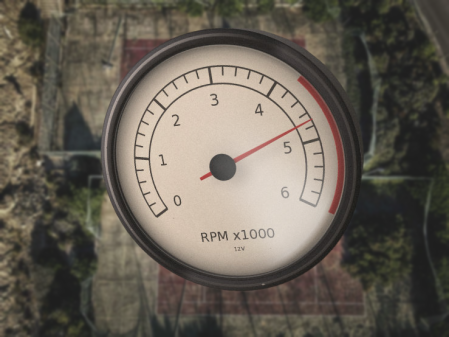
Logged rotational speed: value=4700 unit=rpm
